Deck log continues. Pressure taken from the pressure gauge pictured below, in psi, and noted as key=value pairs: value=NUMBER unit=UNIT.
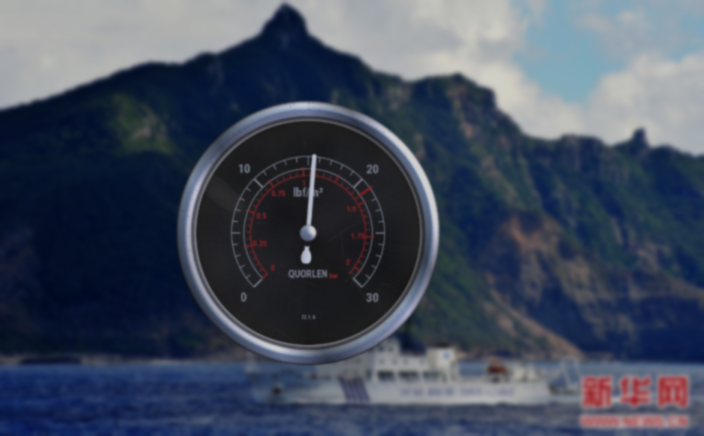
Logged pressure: value=15.5 unit=psi
